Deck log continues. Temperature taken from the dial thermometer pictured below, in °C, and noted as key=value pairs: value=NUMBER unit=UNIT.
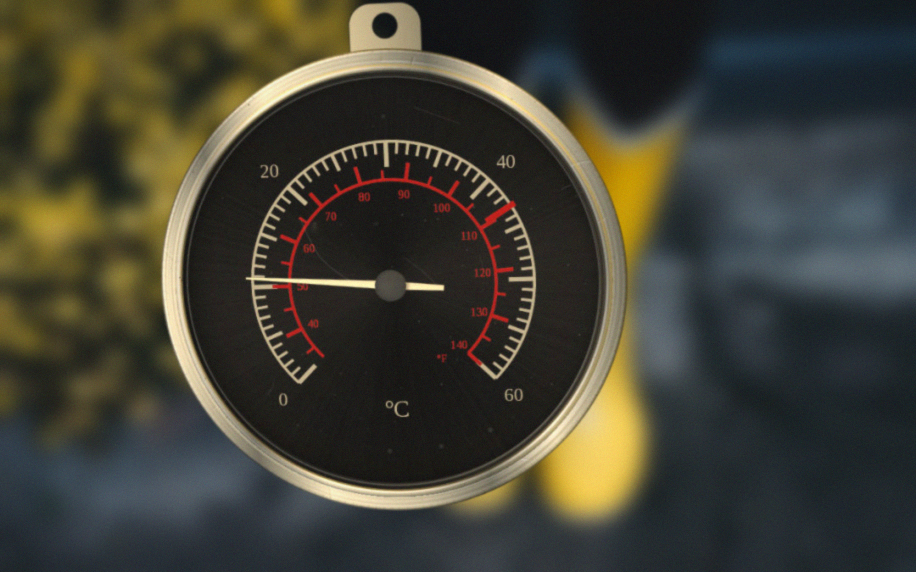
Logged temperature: value=11 unit=°C
